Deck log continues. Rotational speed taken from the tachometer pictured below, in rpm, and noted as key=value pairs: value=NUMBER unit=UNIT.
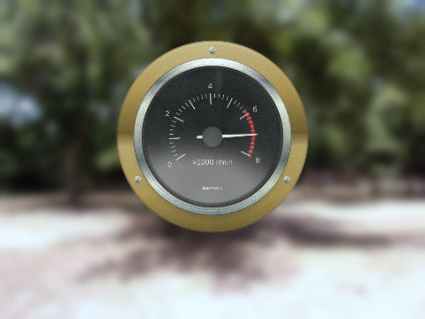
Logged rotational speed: value=7000 unit=rpm
